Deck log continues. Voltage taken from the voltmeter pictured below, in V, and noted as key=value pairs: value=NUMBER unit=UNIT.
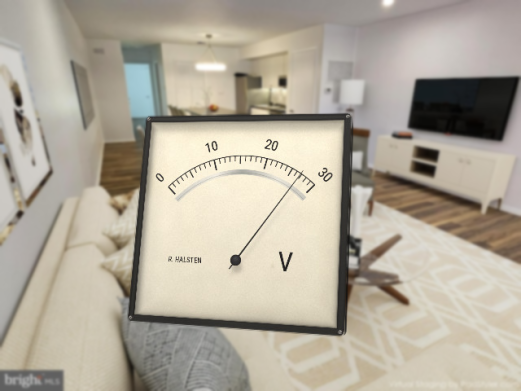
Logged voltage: value=27 unit=V
